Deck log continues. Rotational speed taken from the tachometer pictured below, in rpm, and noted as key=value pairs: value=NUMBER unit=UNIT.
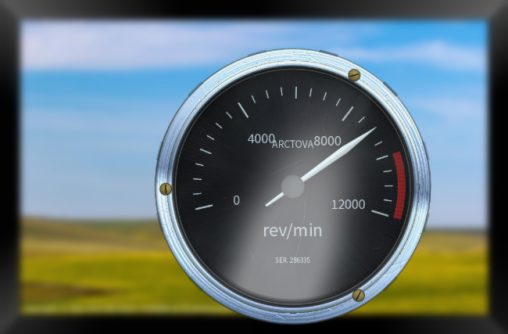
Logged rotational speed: value=9000 unit=rpm
